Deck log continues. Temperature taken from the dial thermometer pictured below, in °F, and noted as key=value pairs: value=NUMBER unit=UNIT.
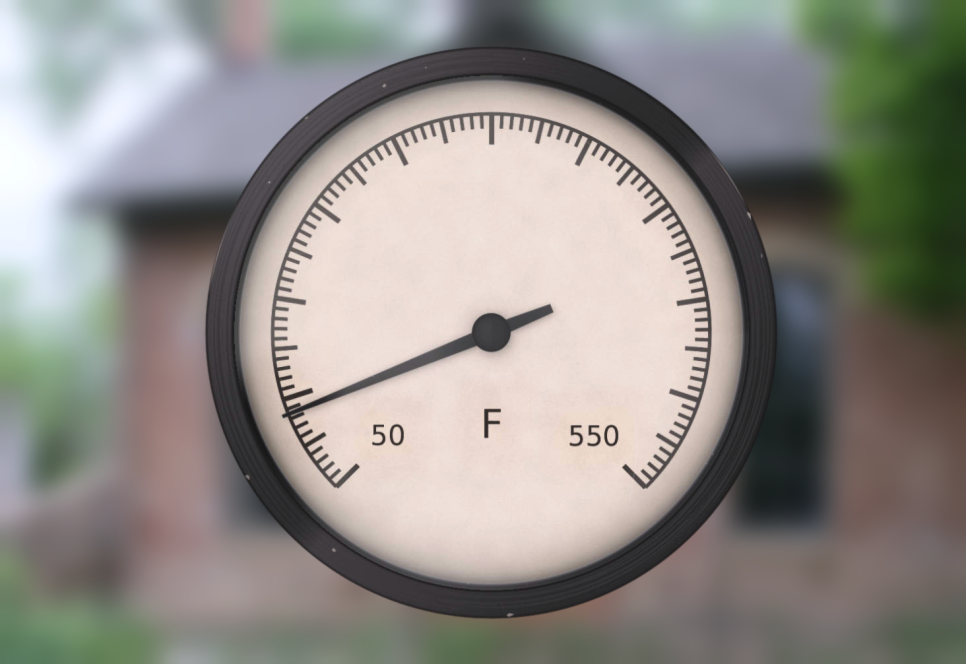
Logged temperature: value=92.5 unit=°F
